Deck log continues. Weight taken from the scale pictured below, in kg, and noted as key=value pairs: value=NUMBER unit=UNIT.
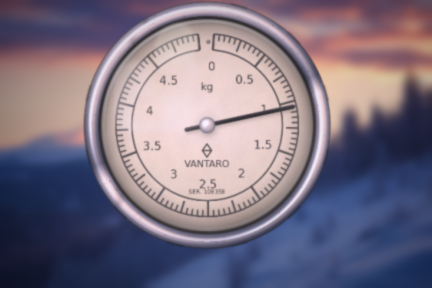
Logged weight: value=1.05 unit=kg
